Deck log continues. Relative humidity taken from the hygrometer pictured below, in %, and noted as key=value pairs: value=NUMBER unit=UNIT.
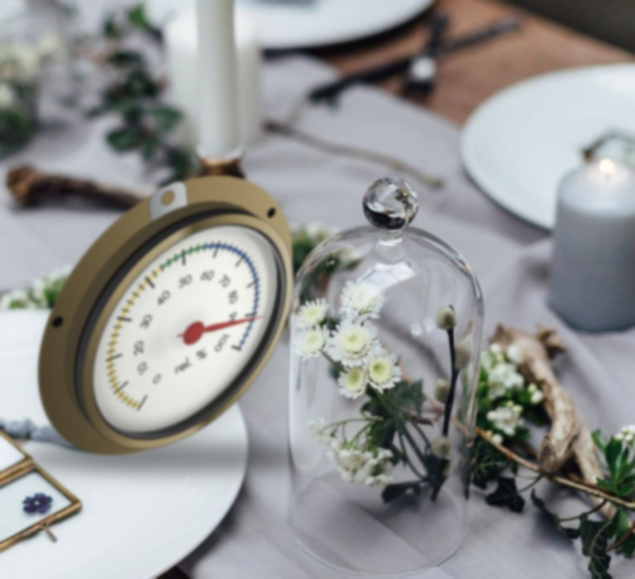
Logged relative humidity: value=90 unit=%
